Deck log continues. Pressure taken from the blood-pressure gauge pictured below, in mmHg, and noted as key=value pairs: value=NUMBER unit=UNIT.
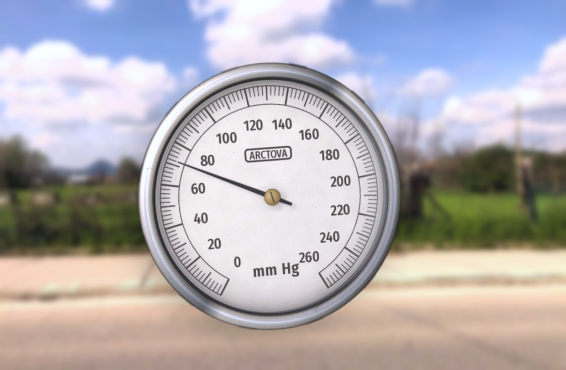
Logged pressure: value=72 unit=mmHg
